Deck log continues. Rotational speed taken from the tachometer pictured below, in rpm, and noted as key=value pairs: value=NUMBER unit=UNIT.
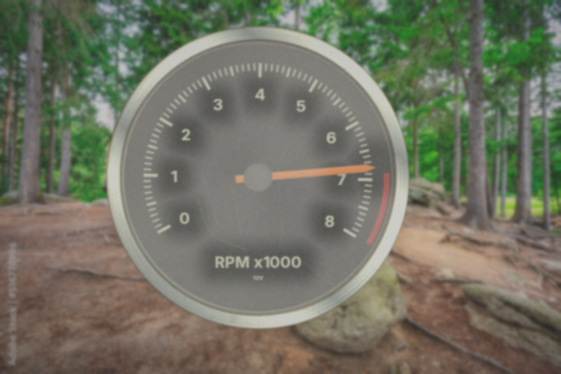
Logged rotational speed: value=6800 unit=rpm
